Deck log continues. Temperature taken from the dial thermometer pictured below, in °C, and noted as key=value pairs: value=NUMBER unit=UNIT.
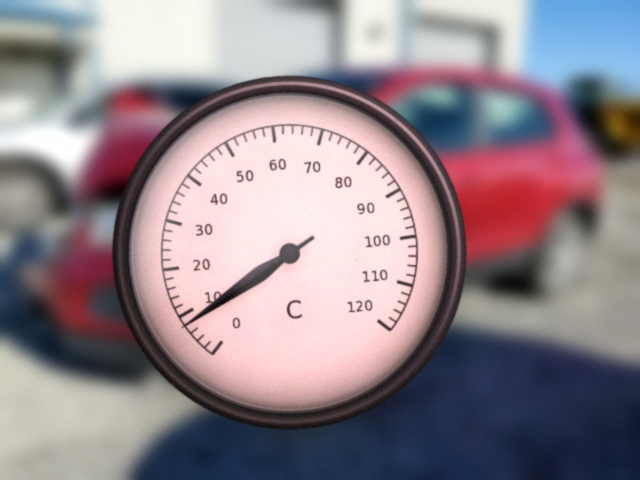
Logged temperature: value=8 unit=°C
